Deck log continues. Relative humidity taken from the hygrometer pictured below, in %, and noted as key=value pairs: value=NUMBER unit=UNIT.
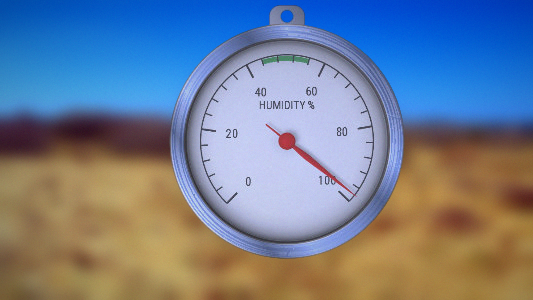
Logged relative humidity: value=98 unit=%
